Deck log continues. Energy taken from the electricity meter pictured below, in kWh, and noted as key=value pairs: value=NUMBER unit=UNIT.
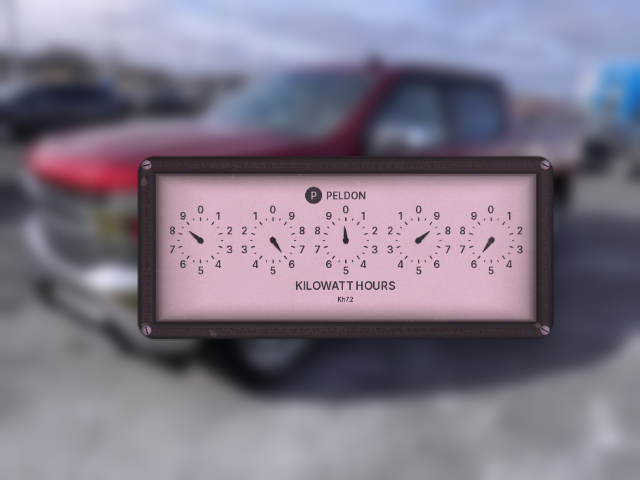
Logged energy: value=85986 unit=kWh
